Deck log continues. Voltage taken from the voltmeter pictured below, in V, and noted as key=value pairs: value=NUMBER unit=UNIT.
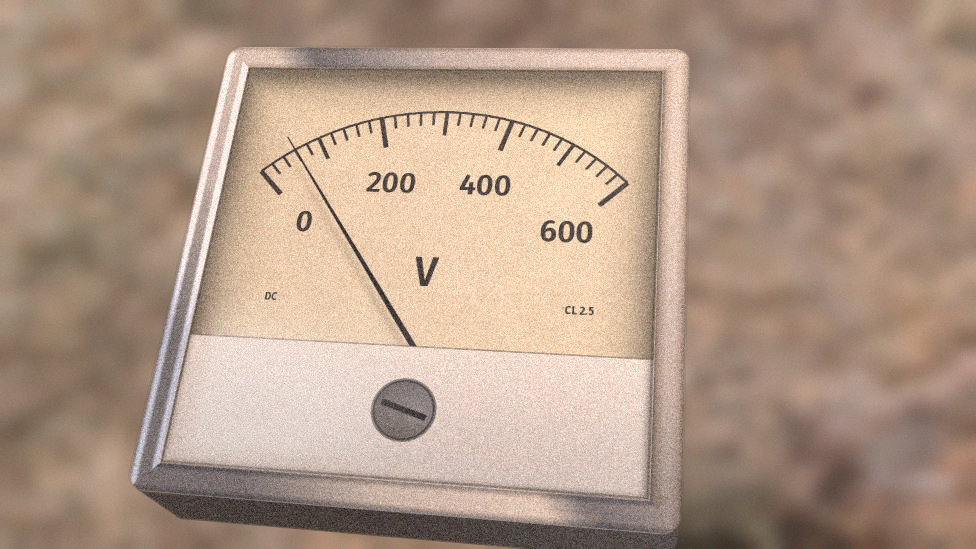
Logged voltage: value=60 unit=V
